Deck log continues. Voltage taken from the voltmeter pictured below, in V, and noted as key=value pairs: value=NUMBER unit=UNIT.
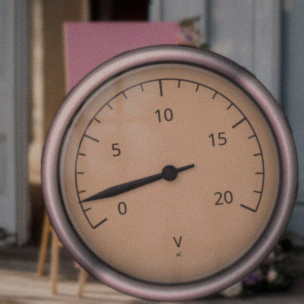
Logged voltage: value=1.5 unit=V
